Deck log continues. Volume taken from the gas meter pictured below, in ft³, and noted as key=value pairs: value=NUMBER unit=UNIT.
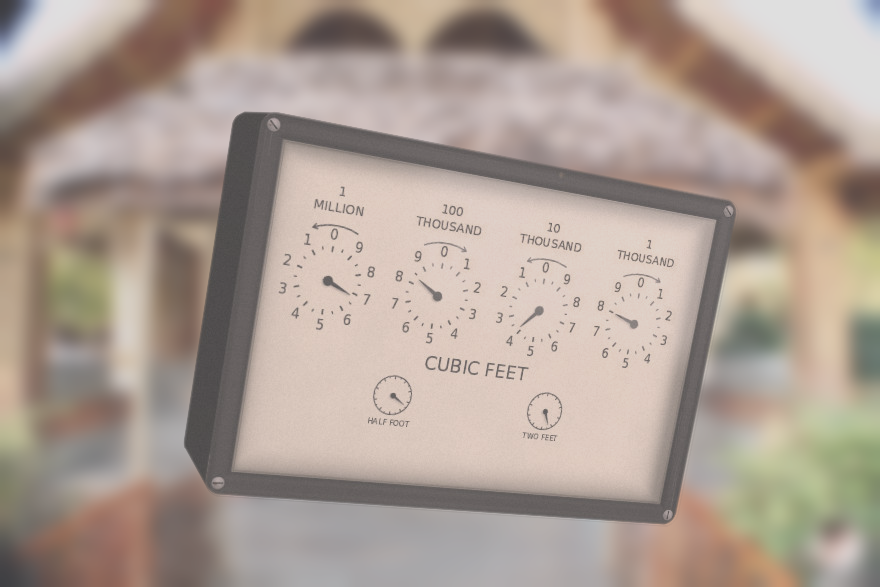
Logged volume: value=683800 unit=ft³
